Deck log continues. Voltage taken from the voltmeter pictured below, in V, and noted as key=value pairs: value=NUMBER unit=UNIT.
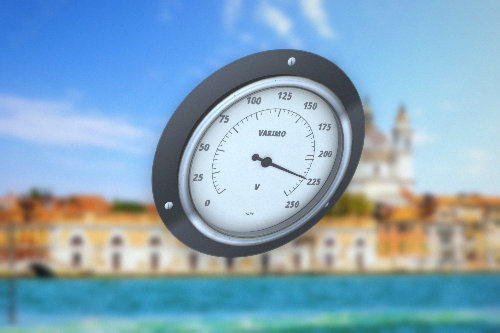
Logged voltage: value=225 unit=V
